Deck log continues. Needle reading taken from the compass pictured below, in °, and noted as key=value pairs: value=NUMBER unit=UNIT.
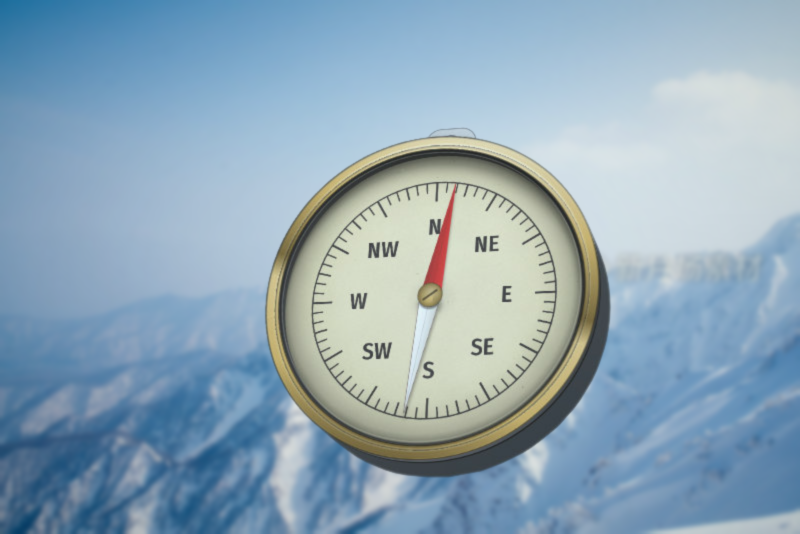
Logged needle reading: value=10 unit=°
